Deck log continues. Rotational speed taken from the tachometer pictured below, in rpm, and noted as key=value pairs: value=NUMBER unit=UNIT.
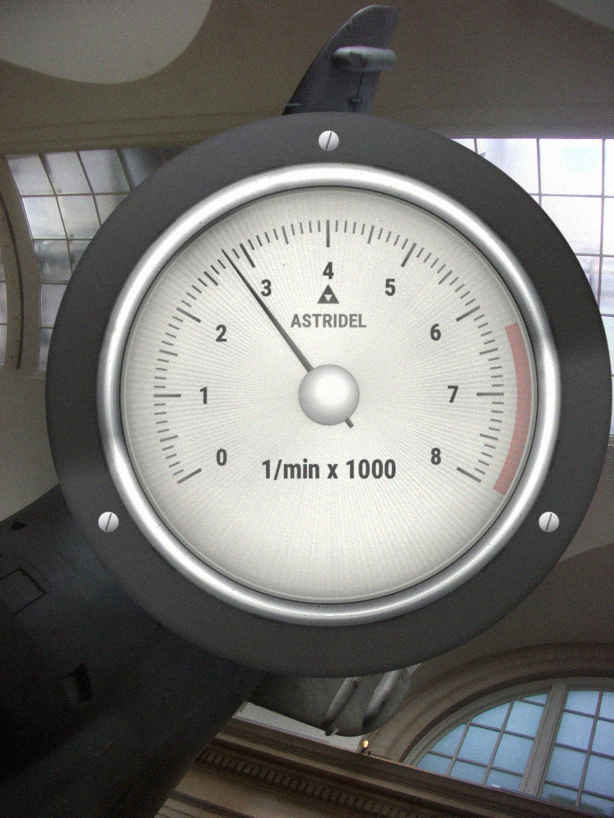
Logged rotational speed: value=2800 unit=rpm
